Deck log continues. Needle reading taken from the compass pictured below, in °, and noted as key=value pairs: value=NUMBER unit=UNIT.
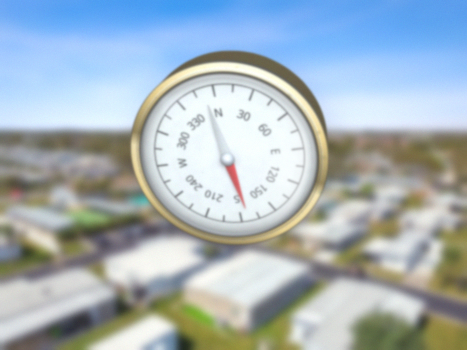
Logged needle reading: value=172.5 unit=°
